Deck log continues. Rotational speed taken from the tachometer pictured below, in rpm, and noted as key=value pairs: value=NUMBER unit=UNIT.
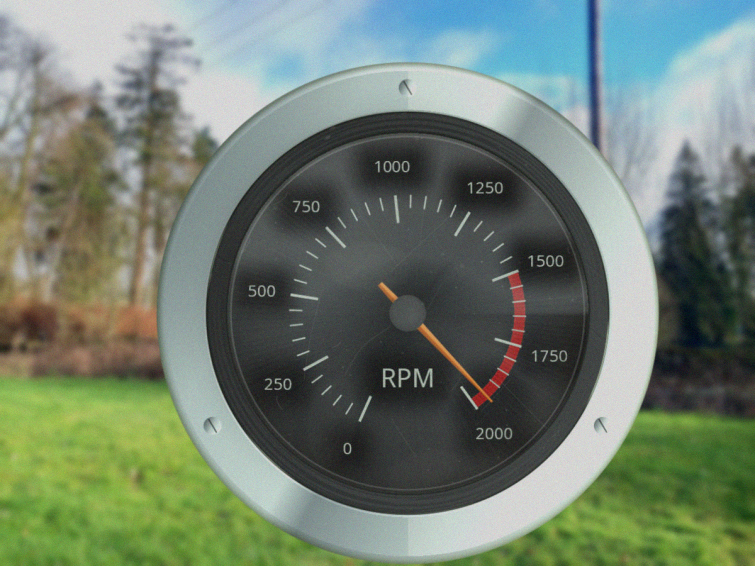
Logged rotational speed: value=1950 unit=rpm
